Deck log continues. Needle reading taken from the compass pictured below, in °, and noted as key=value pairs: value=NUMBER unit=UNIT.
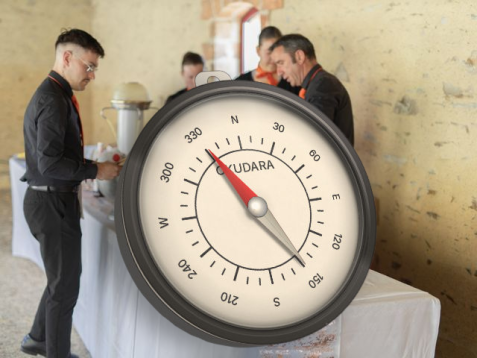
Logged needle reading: value=330 unit=°
